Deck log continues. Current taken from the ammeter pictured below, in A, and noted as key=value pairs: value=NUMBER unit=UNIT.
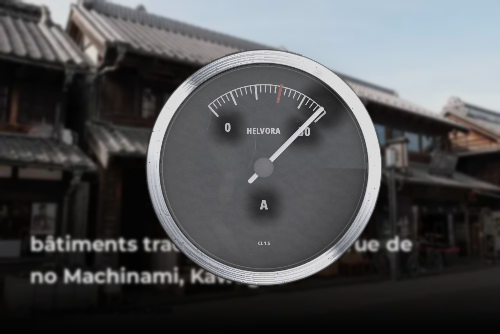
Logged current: value=48 unit=A
